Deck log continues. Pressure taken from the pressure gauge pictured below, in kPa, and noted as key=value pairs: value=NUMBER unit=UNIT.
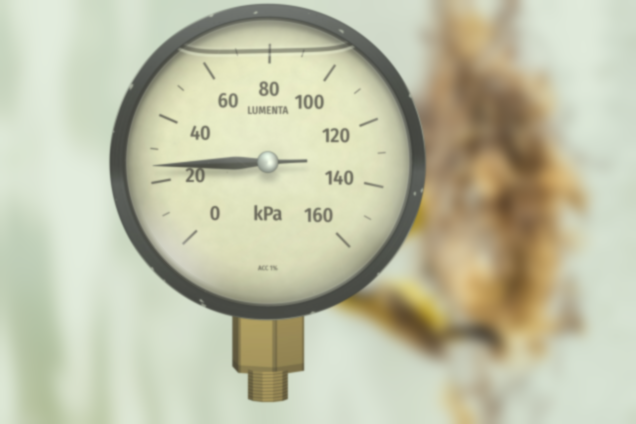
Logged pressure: value=25 unit=kPa
